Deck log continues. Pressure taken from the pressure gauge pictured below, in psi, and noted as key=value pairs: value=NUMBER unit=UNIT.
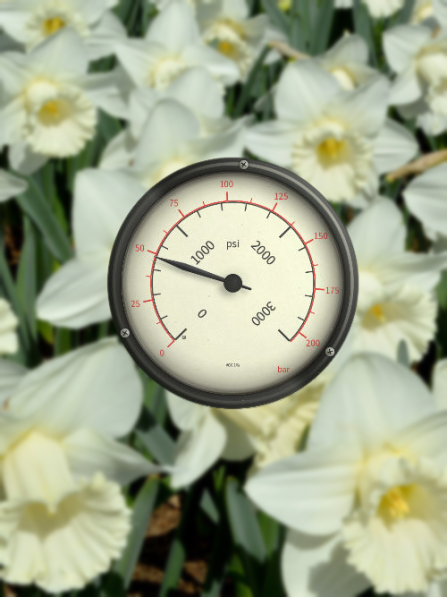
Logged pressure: value=700 unit=psi
